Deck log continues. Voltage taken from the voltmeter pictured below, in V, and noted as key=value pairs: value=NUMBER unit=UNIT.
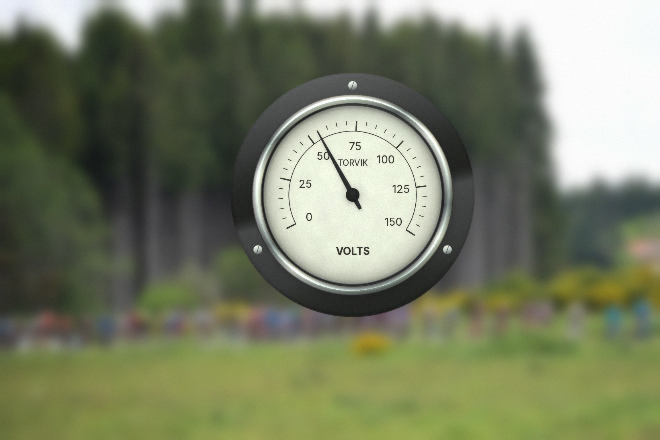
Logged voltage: value=55 unit=V
